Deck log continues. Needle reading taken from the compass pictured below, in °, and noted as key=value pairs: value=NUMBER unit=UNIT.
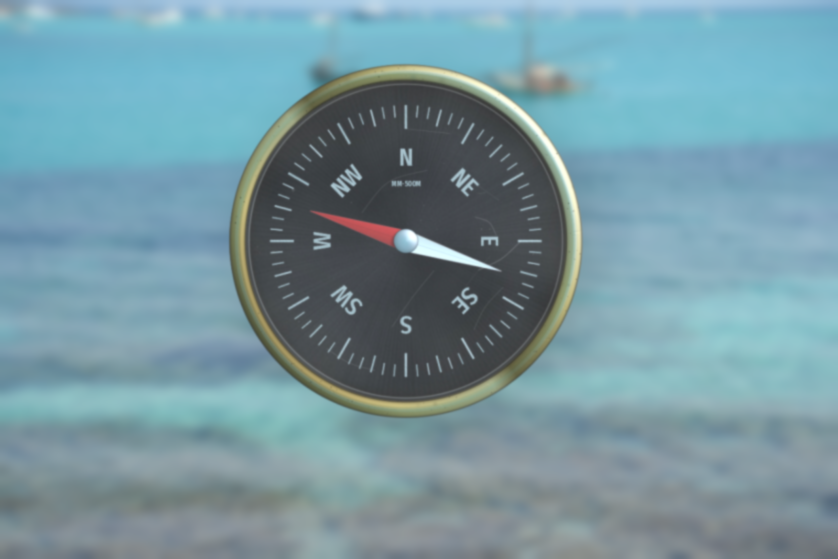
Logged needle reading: value=287.5 unit=°
